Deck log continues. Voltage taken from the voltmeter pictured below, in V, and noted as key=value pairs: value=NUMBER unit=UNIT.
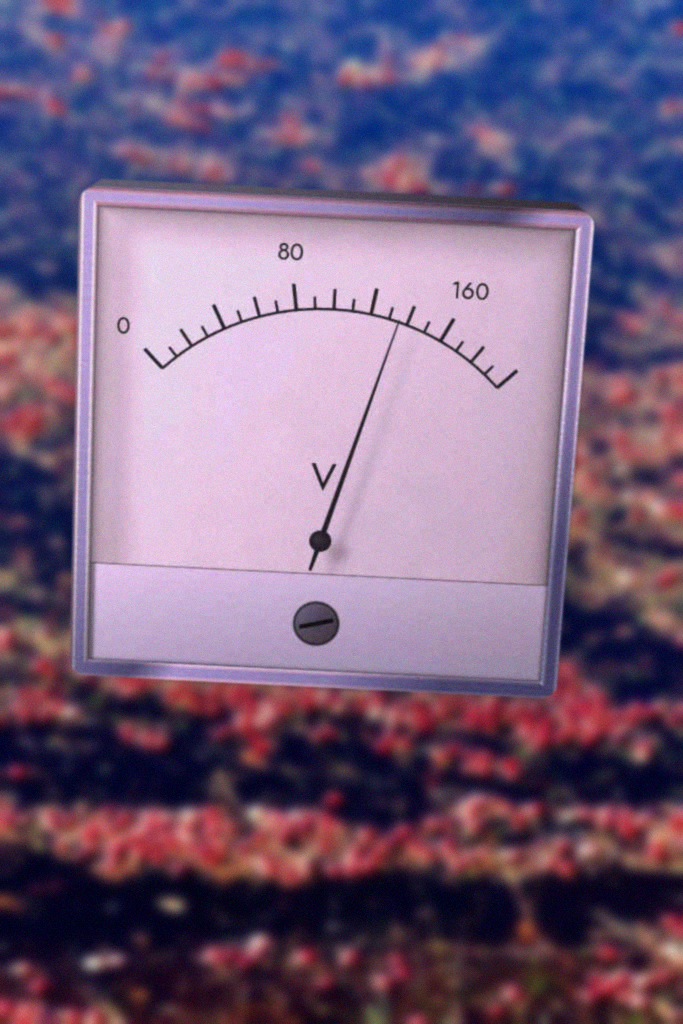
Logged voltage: value=135 unit=V
